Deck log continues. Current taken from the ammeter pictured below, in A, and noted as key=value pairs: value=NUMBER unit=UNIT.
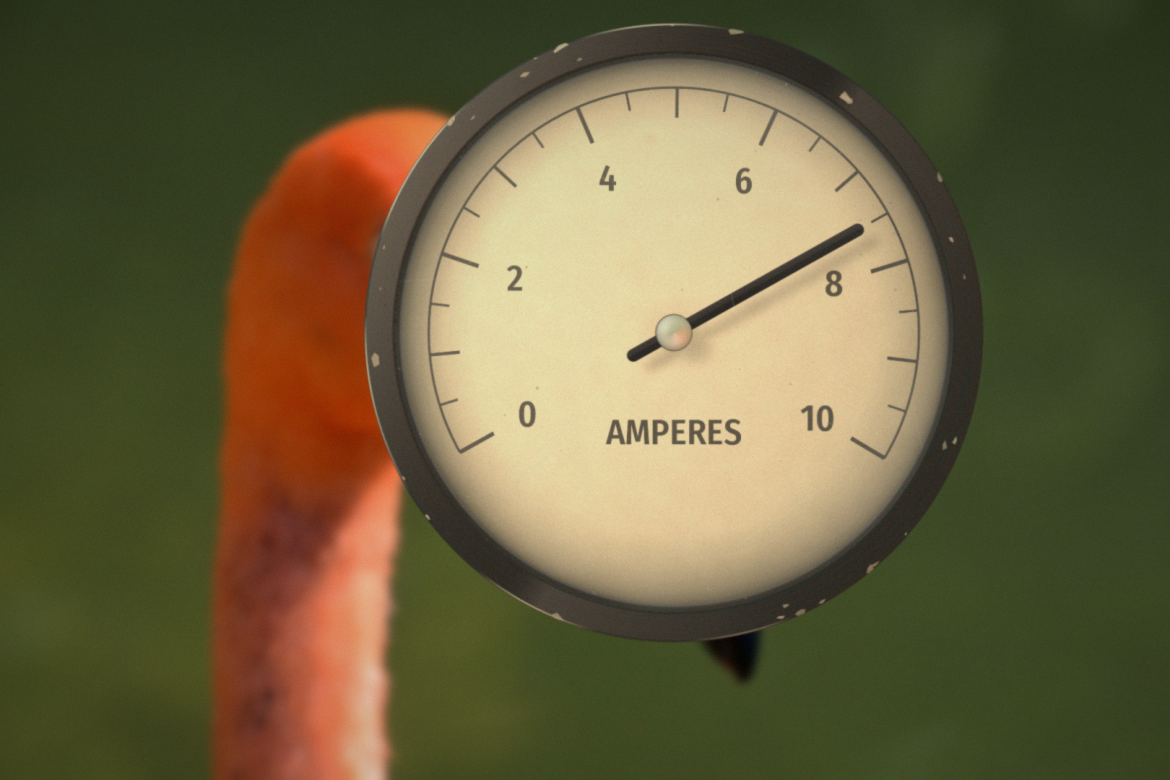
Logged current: value=7.5 unit=A
